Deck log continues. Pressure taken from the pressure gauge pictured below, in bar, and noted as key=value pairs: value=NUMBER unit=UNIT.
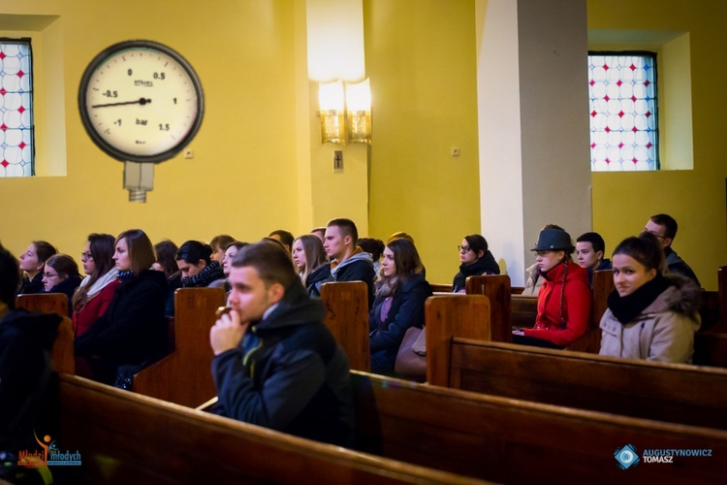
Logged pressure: value=-0.7 unit=bar
